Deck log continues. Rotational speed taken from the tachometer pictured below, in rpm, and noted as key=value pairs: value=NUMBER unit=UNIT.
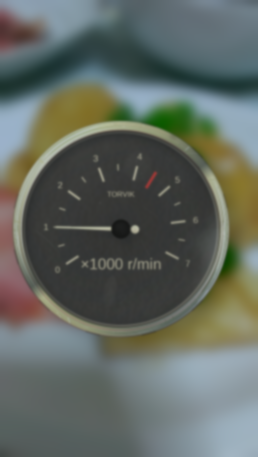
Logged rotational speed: value=1000 unit=rpm
